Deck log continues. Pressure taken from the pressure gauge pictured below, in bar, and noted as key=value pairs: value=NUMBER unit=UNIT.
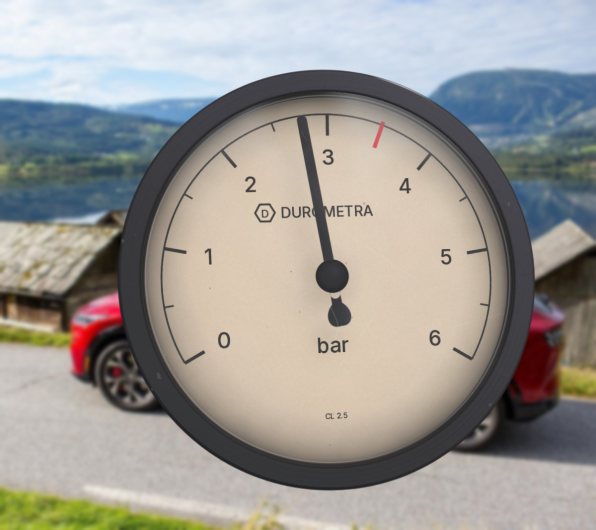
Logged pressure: value=2.75 unit=bar
